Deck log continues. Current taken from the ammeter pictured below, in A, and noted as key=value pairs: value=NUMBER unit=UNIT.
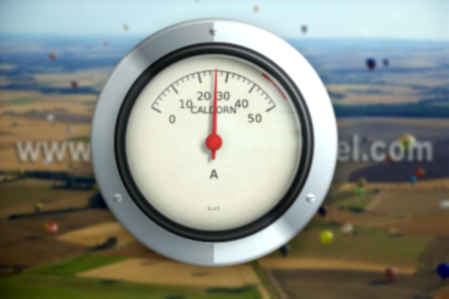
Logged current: value=26 unit=A
